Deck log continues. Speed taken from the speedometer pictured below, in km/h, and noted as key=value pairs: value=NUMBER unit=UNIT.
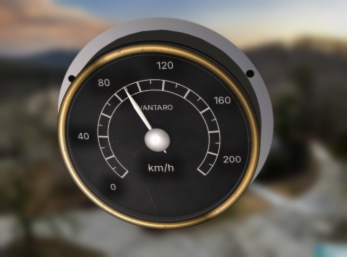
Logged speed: value=90 unit=km/h
